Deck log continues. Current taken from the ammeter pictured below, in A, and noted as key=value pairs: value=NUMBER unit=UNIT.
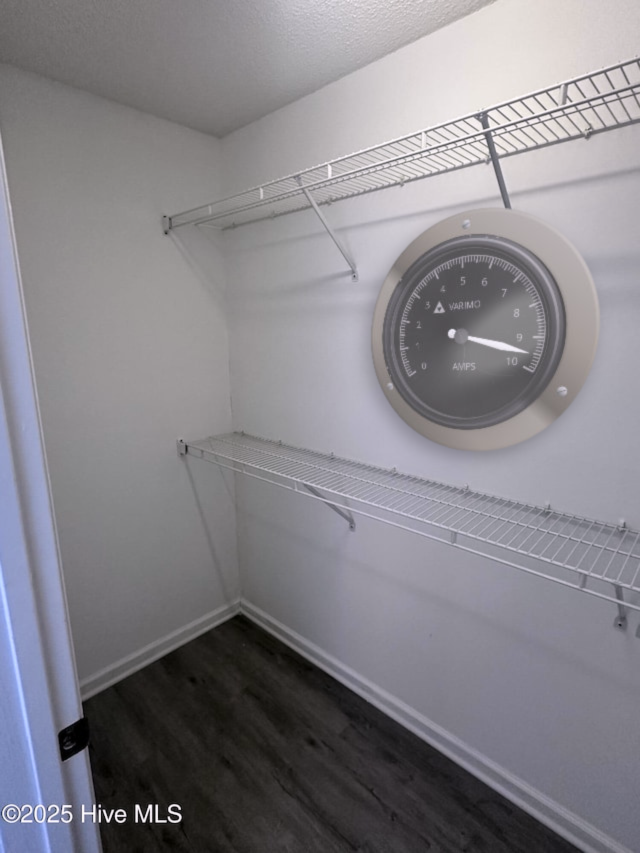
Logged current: value=9.5 unit=A
